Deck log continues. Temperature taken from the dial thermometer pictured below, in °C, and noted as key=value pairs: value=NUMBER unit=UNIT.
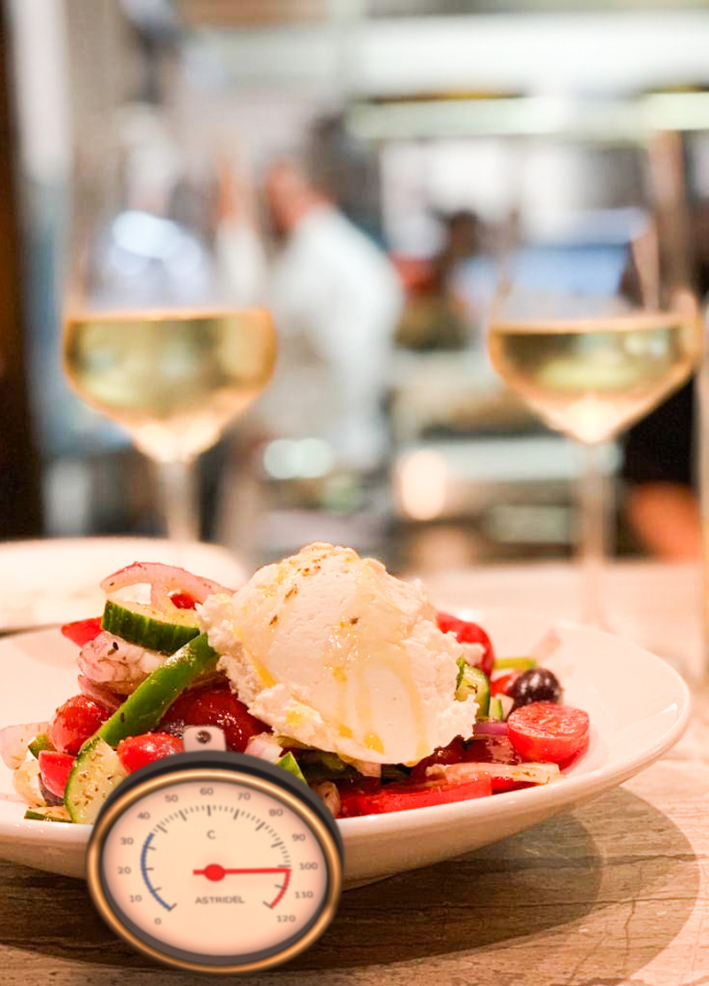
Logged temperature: value=100 unit=°C
